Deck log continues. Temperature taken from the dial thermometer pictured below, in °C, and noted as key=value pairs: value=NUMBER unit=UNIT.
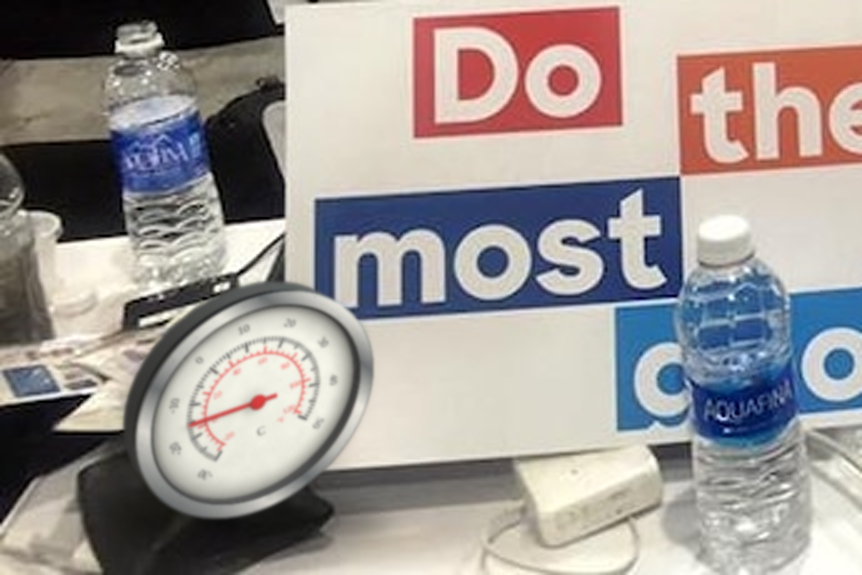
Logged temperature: value=-15 unit=°C
